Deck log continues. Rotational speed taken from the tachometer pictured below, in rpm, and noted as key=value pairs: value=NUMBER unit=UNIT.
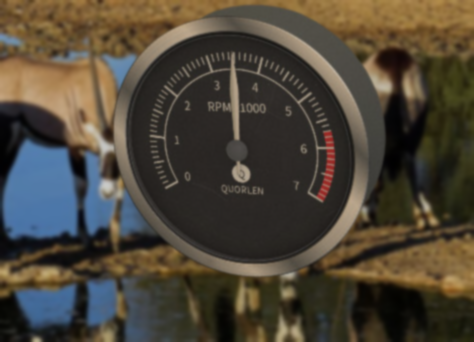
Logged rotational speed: value=3500 unit=rpm
